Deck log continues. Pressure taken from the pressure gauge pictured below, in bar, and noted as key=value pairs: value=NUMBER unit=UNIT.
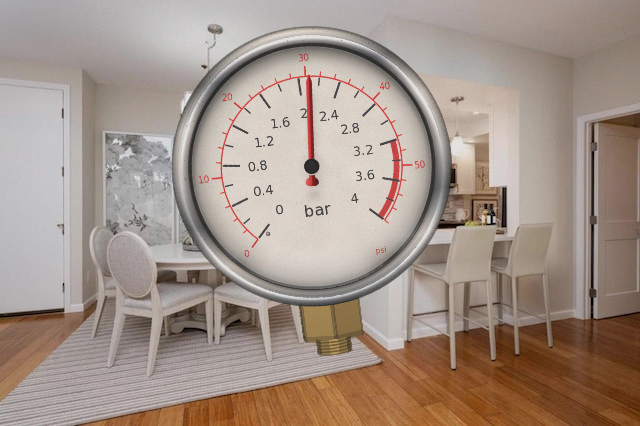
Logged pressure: value=2.1 unit=bar
